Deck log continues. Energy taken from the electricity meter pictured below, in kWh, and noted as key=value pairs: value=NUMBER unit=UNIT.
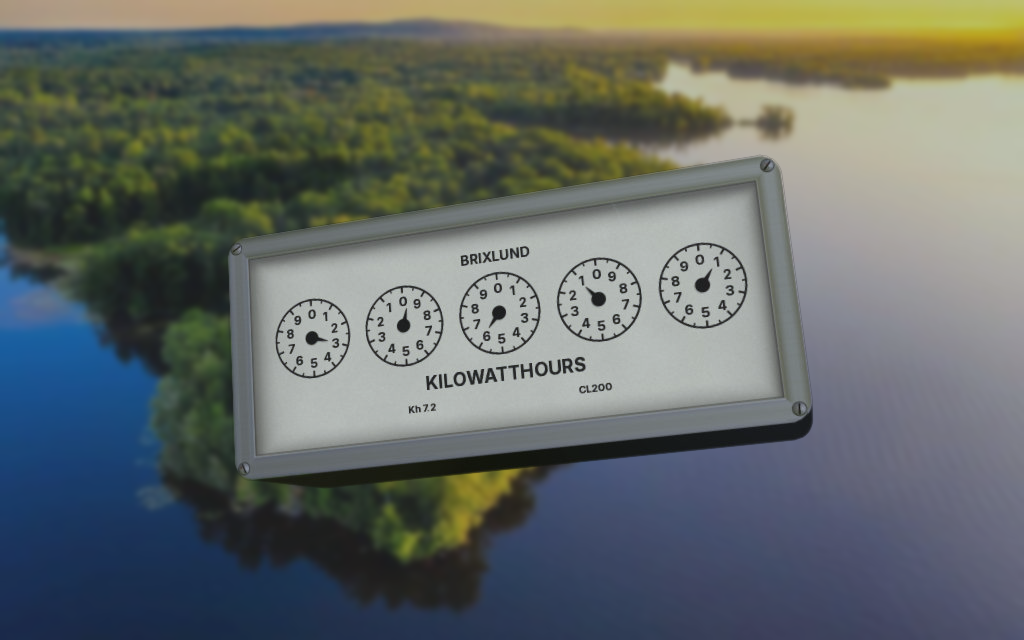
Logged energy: value=29611 unit=kWh
